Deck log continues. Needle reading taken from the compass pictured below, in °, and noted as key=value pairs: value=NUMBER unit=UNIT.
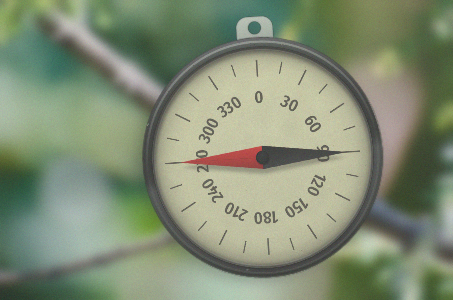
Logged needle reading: value=270 unit=°
